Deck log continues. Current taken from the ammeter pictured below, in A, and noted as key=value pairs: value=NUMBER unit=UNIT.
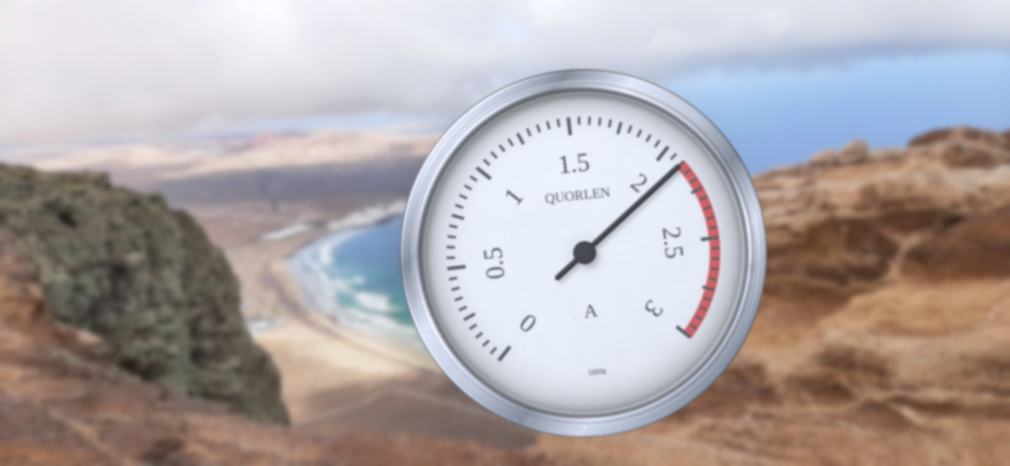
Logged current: value=2.1 unit=A
